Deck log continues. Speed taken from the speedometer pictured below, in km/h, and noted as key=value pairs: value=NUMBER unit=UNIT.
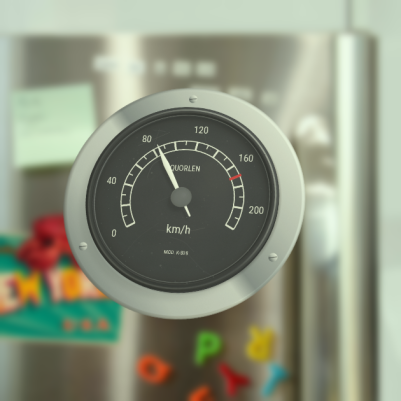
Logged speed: value=85 unit=km/h
